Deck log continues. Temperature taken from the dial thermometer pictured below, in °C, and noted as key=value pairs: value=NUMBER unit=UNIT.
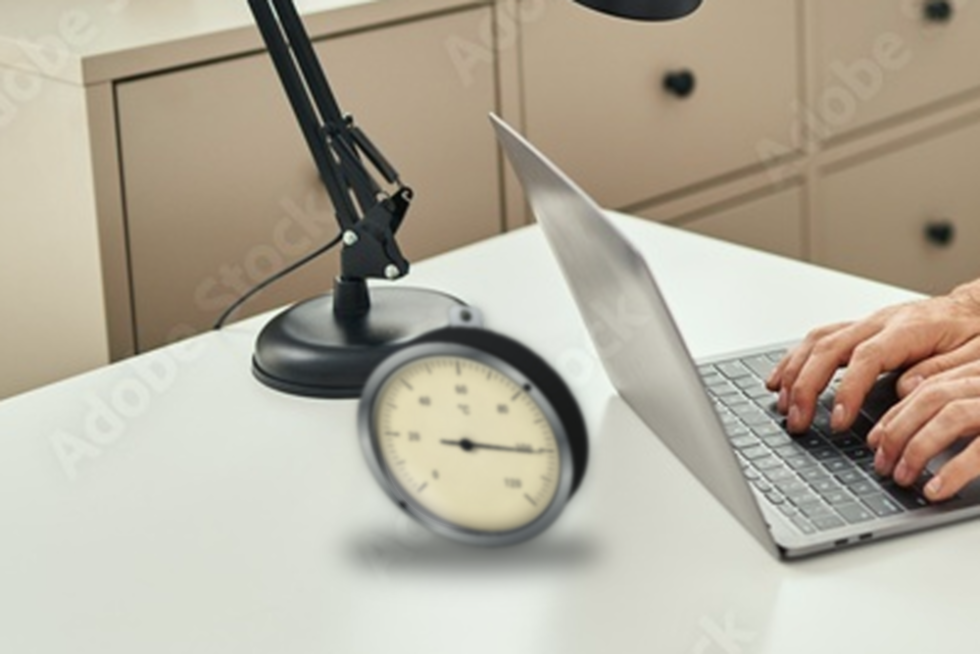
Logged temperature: value=100 unit=°C
